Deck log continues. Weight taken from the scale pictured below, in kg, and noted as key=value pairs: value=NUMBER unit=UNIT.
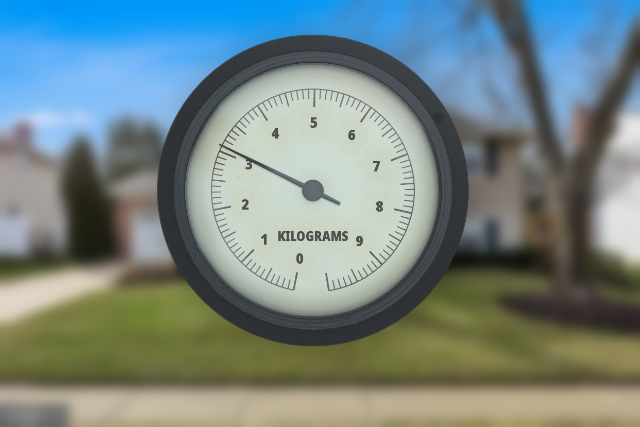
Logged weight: value=3.1 unit=kg
